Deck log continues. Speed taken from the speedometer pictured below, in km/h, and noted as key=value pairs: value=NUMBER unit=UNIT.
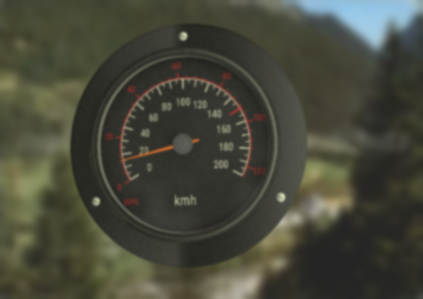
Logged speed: value=15 unit=km/h
